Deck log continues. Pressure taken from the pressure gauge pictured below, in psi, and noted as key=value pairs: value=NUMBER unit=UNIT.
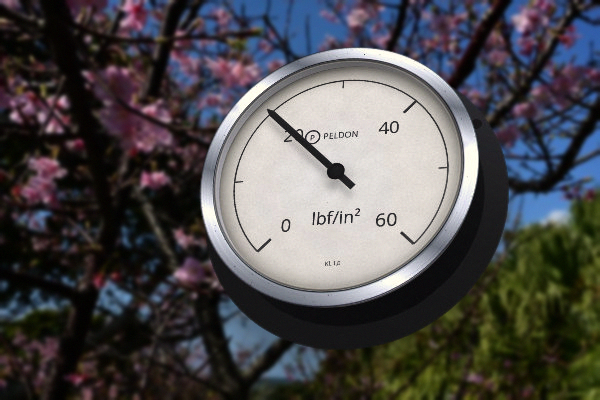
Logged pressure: value=20 unit=psi
